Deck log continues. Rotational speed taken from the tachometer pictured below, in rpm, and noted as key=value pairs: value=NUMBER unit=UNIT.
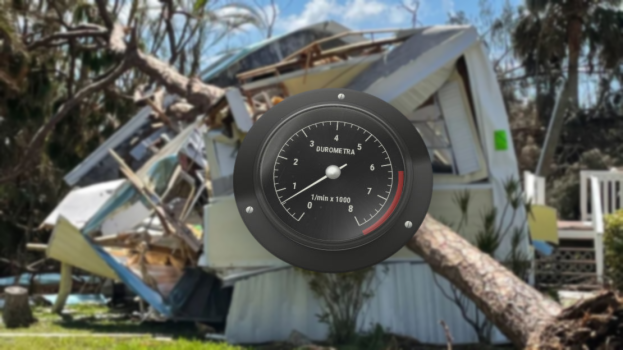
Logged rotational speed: value=600 unit=rpm
